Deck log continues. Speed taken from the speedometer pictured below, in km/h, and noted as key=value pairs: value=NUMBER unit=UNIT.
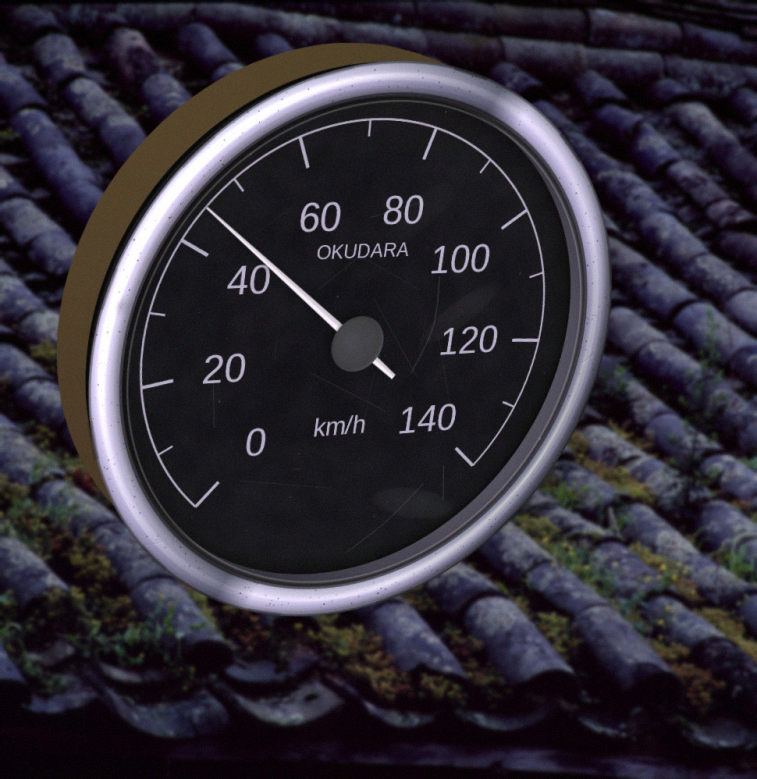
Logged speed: value=45 unit=km/h
